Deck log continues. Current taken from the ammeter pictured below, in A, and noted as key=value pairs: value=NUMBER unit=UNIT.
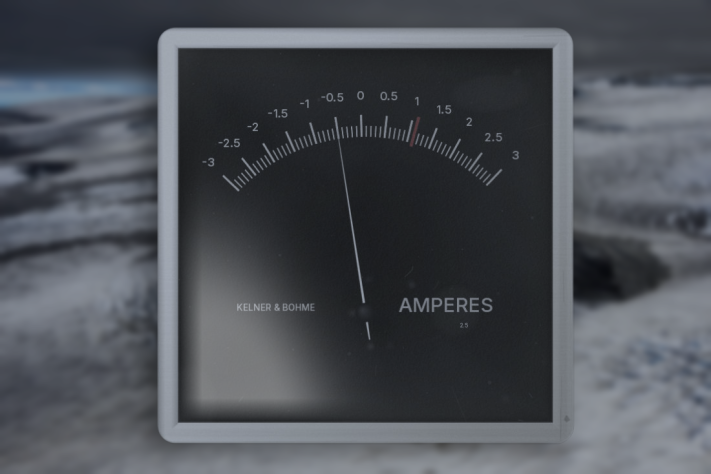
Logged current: value=-0.5 unit=A
